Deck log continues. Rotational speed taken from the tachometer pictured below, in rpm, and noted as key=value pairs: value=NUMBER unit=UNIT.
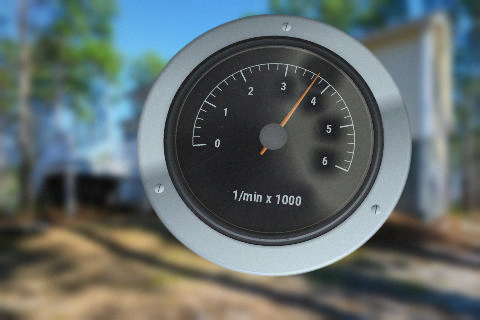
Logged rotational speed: value=3700 unit=rpm
